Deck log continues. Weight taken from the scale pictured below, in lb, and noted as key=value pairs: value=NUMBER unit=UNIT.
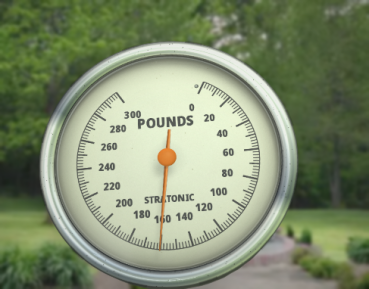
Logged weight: value=160 unit=lb
